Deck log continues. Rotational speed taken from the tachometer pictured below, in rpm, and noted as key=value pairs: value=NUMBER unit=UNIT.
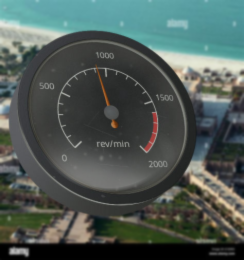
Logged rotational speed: value=900 unit=rpm
